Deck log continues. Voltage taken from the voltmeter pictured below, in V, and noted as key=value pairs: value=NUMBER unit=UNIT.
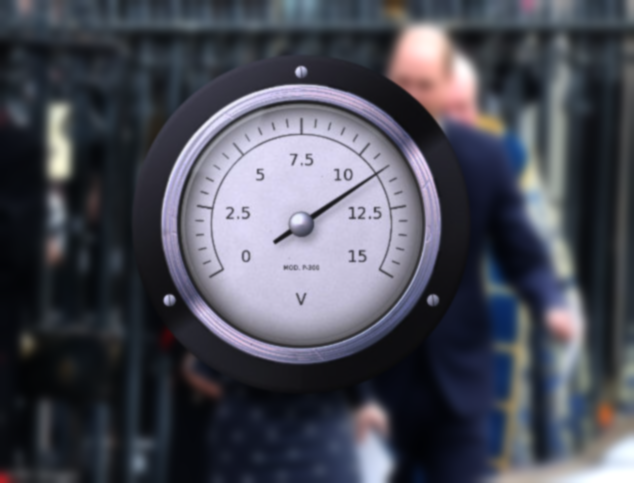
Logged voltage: value=11 unit=V
